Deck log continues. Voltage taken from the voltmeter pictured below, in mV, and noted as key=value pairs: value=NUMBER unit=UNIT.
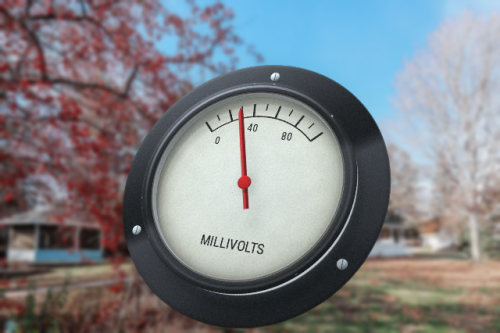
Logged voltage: value=30 unit=mV
